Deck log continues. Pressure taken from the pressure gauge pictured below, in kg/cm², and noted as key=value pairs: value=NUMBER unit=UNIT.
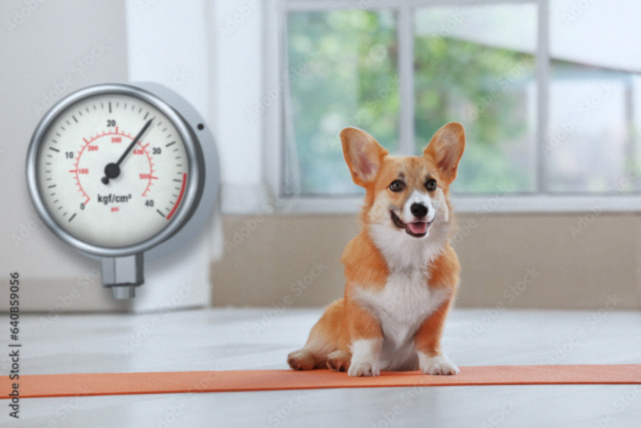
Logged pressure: value=26 unit=kg/cm²
